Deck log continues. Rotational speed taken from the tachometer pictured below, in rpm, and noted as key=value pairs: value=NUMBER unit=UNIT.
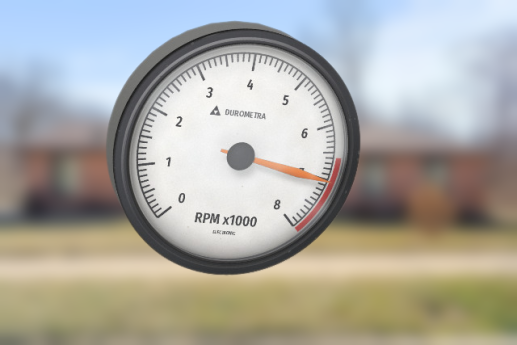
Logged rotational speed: value=7000 unit=rpm
